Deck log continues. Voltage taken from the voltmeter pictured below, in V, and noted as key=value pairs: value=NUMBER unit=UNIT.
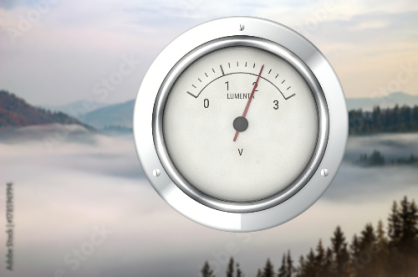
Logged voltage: value=2 unit=V
